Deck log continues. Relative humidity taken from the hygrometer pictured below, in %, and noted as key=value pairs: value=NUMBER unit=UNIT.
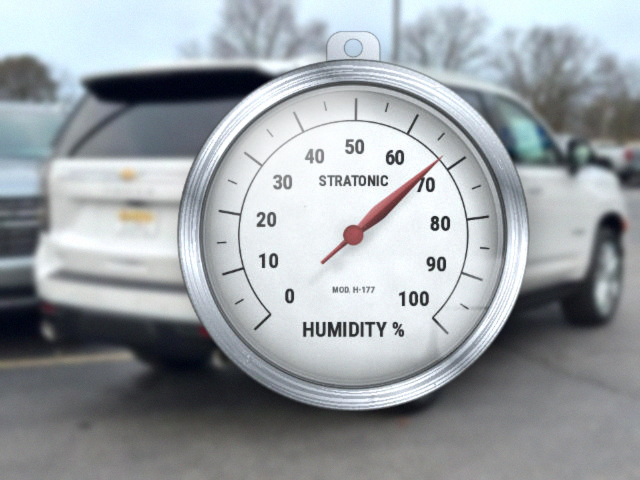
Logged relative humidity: value=67.5 unit=%
